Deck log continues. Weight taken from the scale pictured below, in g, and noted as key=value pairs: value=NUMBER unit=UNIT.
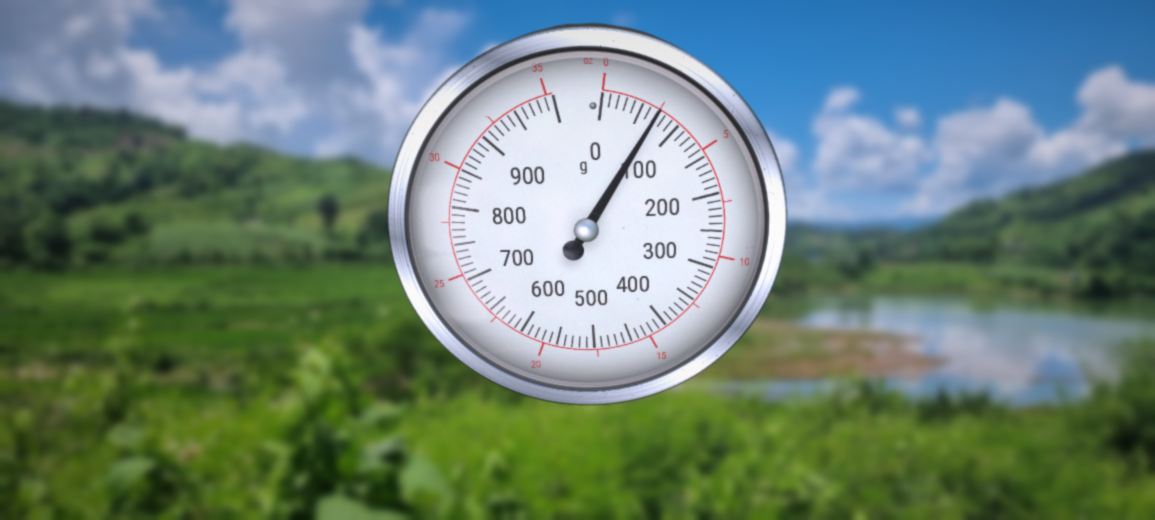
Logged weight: value=70 unit=g
